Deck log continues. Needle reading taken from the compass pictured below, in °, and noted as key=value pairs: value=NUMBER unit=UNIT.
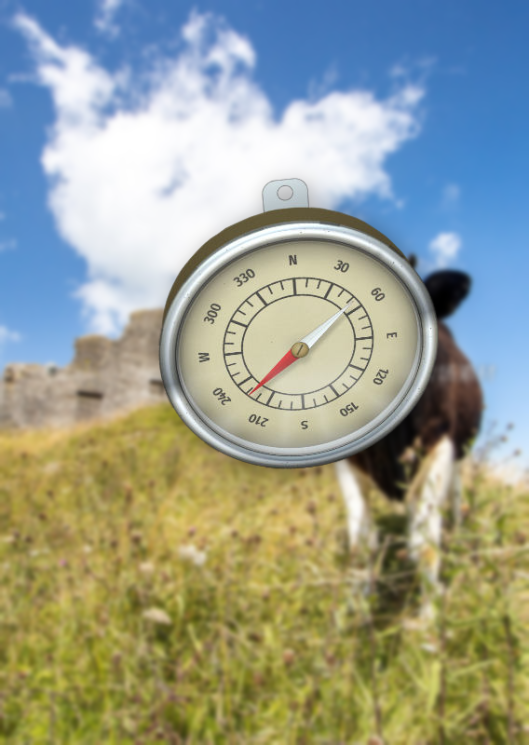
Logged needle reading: value=230 unit=°
